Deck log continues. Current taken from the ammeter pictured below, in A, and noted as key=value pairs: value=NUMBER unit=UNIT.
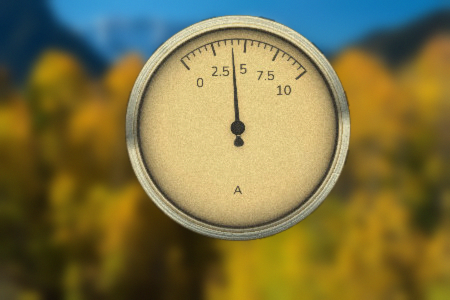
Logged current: value=4 unit=A
